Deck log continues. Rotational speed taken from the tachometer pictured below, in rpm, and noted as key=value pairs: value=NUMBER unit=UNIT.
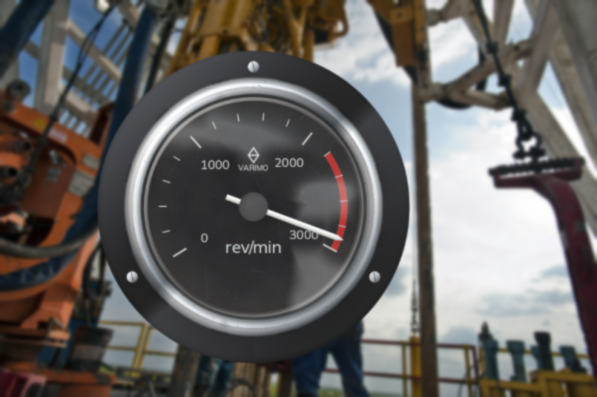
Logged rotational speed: value=2900 unit=rpm
